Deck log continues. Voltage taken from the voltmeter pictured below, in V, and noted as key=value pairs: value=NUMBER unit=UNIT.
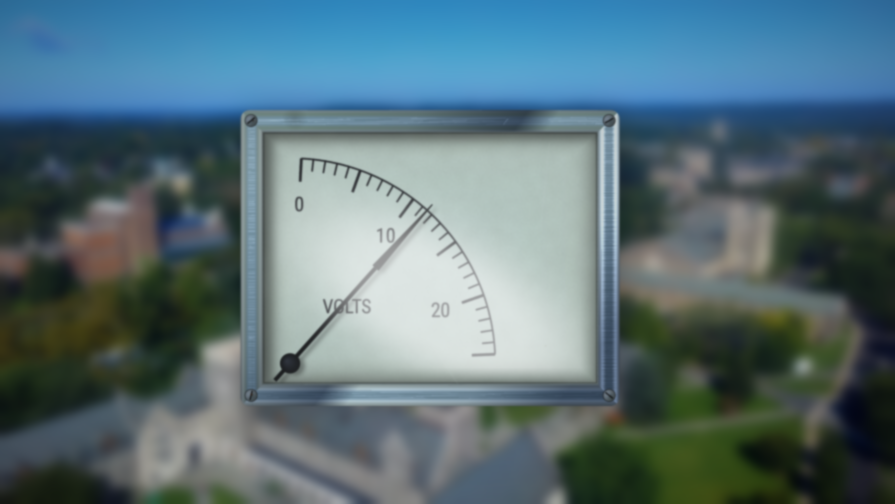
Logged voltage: value=11.5 unit=V
